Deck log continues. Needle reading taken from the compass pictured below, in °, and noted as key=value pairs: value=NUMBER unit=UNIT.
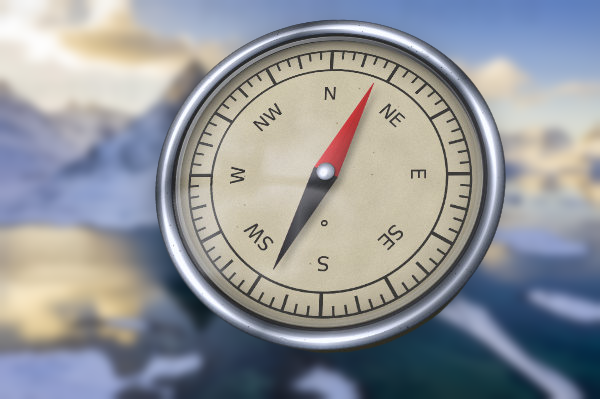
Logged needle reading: value=25 unit=°
